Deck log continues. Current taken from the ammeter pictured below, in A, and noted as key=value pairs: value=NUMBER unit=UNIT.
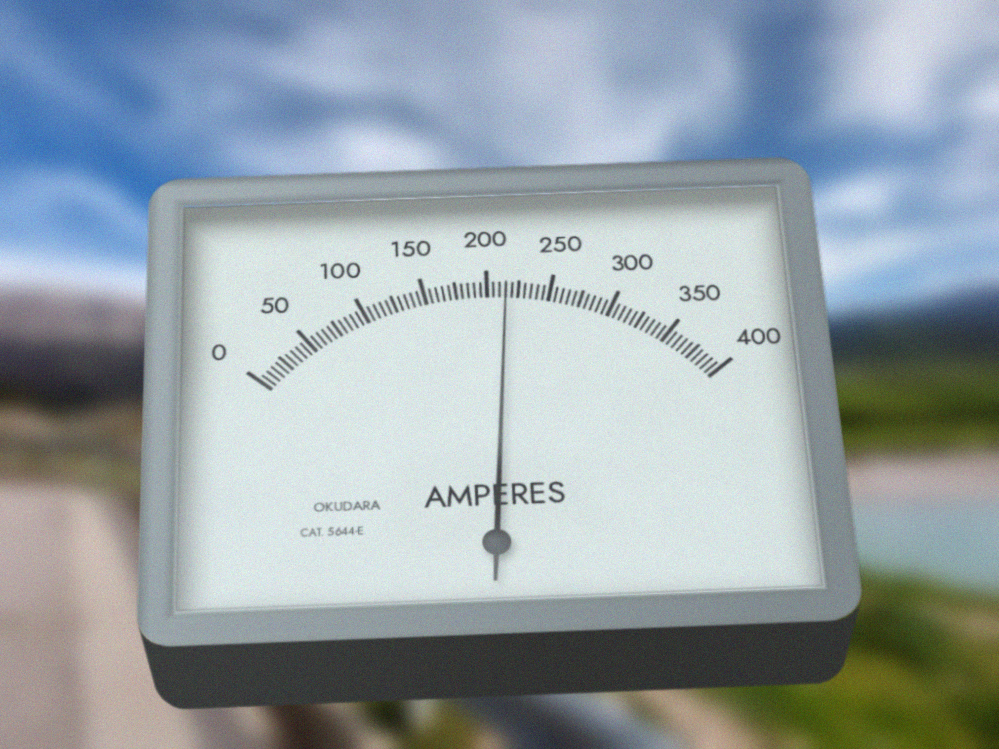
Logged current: value=215 unit=A
